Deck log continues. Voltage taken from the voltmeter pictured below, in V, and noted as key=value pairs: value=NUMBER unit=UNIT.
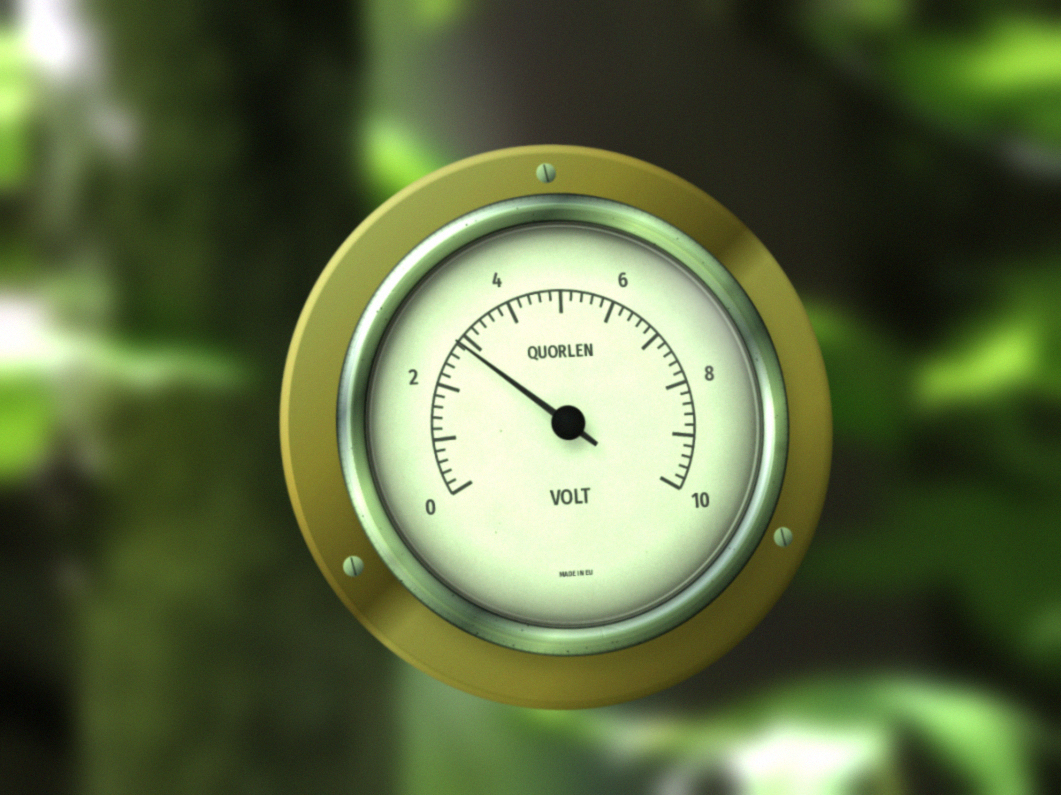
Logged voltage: value=2.8 unit=V
